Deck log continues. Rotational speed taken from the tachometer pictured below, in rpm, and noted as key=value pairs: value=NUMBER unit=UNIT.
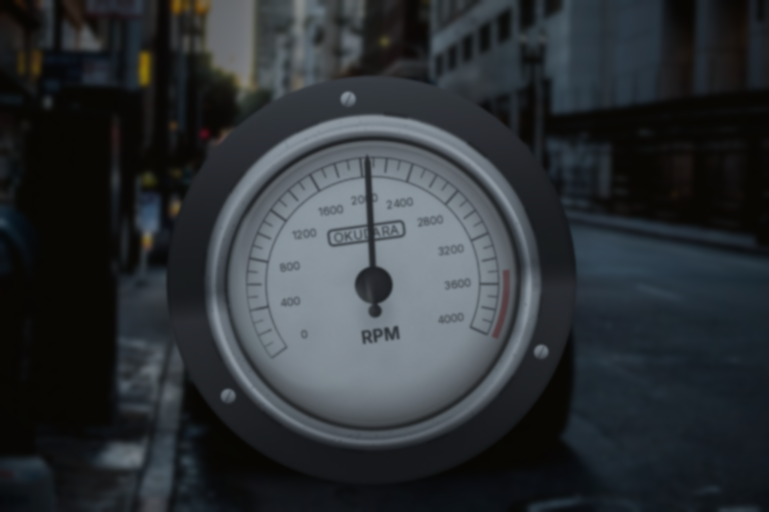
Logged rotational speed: value=2050 unit=rpm
